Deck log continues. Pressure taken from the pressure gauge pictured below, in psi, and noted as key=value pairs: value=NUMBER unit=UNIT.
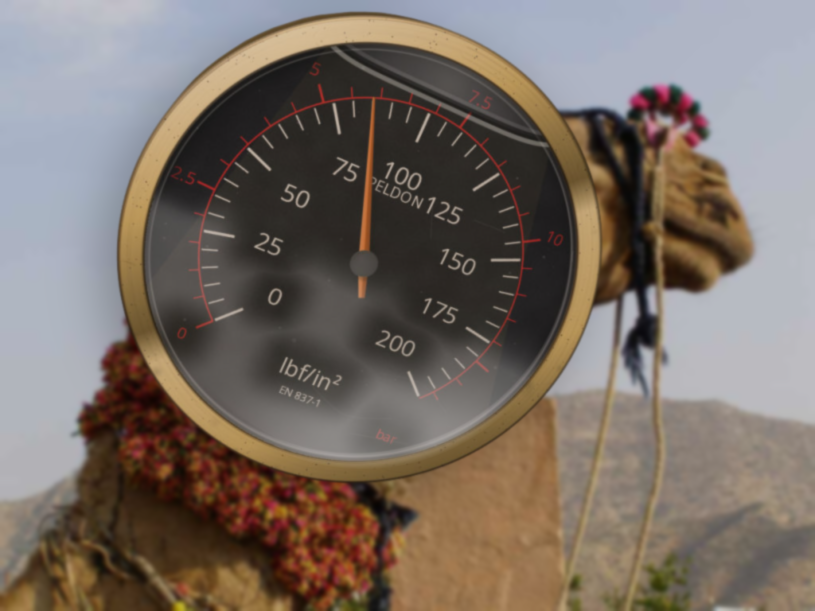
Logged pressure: value=85 unit=psi
